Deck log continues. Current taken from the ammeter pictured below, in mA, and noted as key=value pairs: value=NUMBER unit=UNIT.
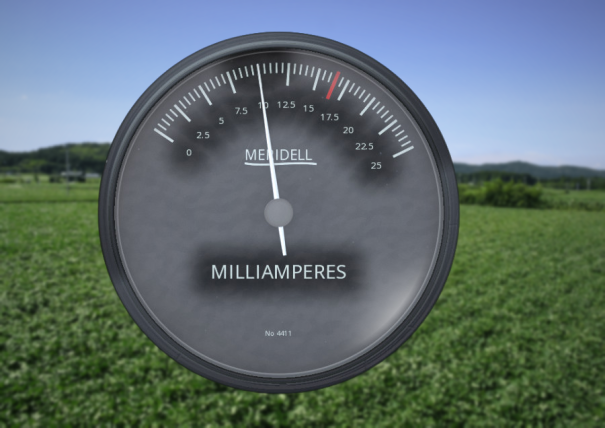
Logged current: value=10 unit=mA
